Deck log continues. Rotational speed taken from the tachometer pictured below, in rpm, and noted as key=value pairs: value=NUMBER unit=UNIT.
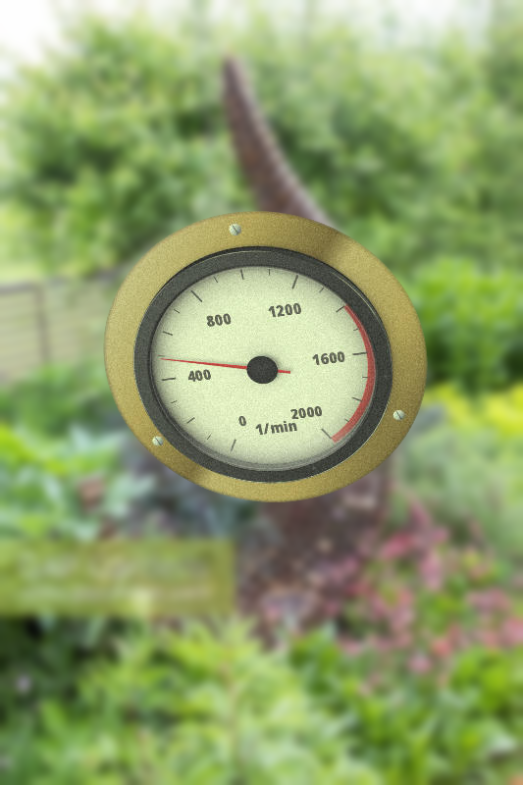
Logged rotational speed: value=500 unit=rpm
